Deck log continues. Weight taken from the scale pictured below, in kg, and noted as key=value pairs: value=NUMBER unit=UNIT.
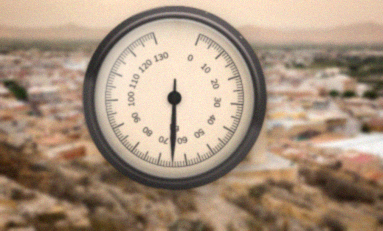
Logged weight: value=65 unit=kg
